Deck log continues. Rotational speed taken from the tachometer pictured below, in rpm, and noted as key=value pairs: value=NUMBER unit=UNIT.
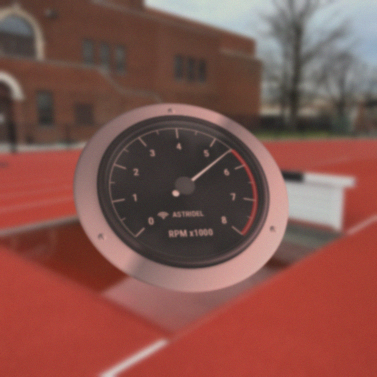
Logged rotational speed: value=5500 unit=rpm
